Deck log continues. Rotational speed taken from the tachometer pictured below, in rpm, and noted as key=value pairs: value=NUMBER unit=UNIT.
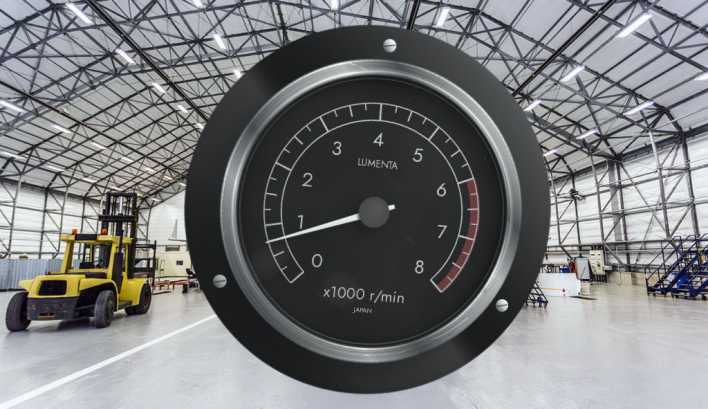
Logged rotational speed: value=750 unit=rpm
